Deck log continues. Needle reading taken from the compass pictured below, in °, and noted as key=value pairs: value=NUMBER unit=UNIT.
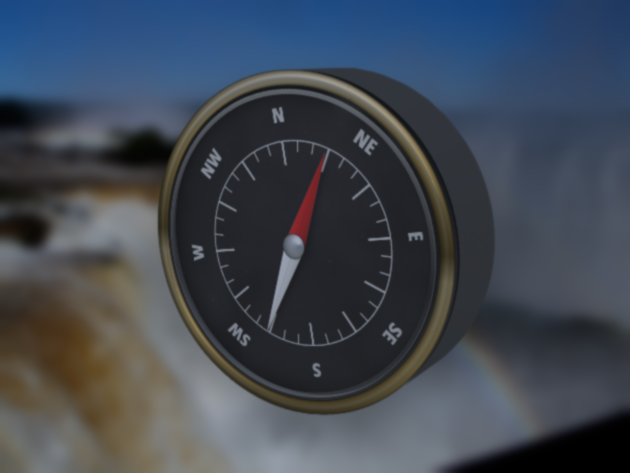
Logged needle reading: value=30 unit=°
